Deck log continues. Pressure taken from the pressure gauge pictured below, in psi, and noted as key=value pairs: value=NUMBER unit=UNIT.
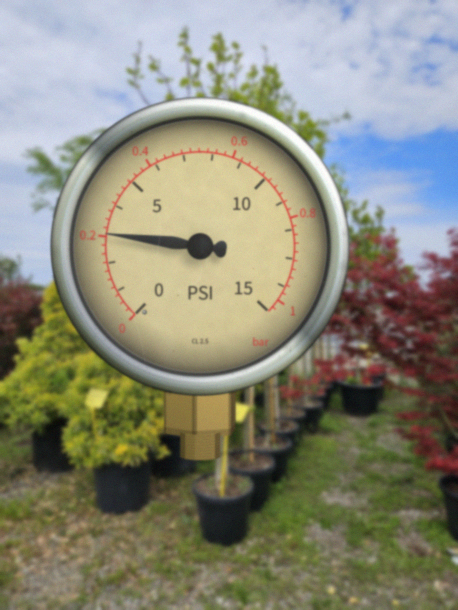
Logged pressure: value=3 unit=psi
